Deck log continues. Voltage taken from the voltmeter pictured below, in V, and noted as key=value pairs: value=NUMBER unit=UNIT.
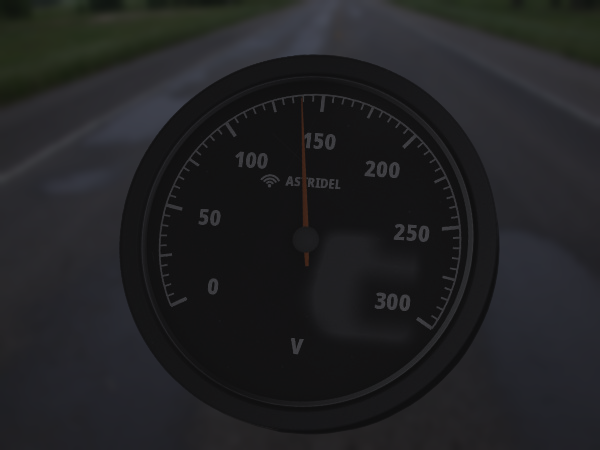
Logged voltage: value=140 unit=V
